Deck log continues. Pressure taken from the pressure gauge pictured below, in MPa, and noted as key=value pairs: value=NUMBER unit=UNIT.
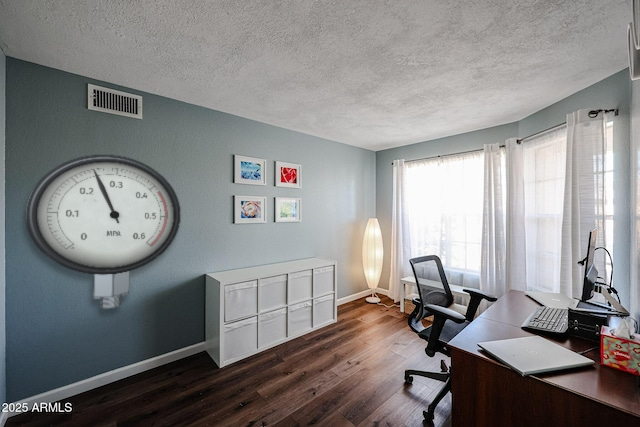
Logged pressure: value=0.25 unit=MPa
